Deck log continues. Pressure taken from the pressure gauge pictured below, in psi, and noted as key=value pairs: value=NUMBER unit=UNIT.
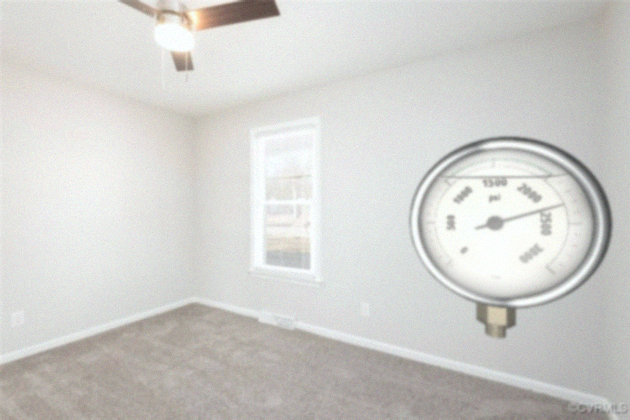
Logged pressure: value=2300 unit=psi
